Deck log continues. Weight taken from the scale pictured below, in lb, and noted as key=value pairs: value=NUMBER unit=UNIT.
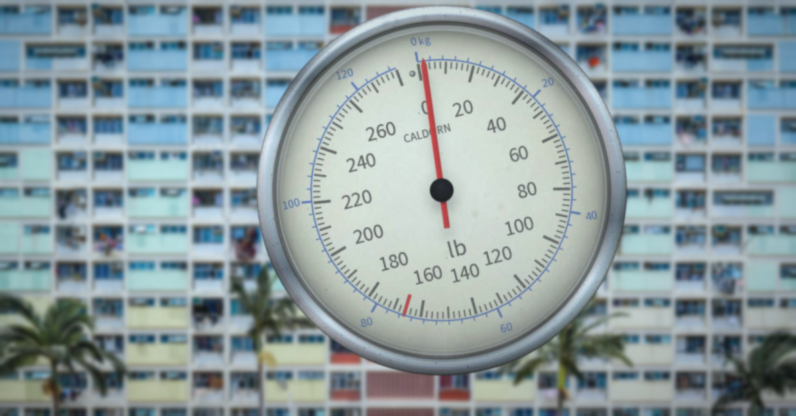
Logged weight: value=2 unit=lb
